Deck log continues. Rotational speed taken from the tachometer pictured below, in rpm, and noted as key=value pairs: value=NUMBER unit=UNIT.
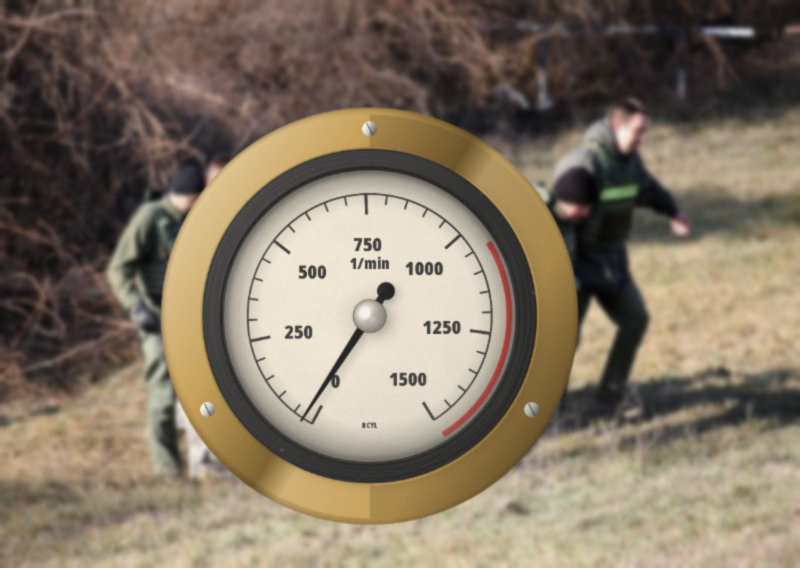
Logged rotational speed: value=25 unit=rpm
